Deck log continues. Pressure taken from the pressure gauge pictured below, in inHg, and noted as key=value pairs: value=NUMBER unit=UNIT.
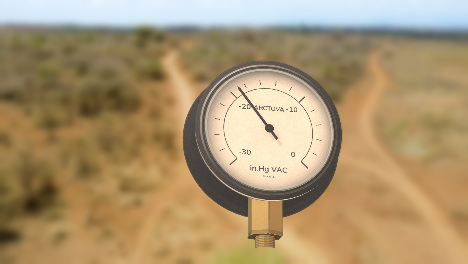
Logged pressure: value=-19 unit=inHg
